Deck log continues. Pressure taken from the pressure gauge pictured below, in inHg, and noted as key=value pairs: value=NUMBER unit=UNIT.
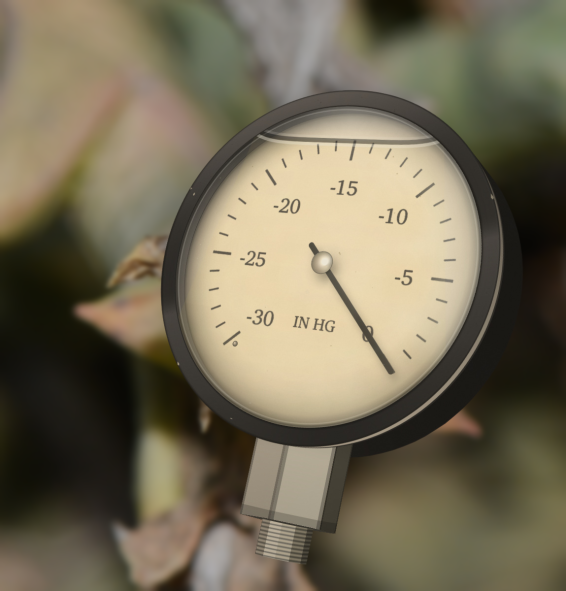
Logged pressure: value=0 unit=inHg
